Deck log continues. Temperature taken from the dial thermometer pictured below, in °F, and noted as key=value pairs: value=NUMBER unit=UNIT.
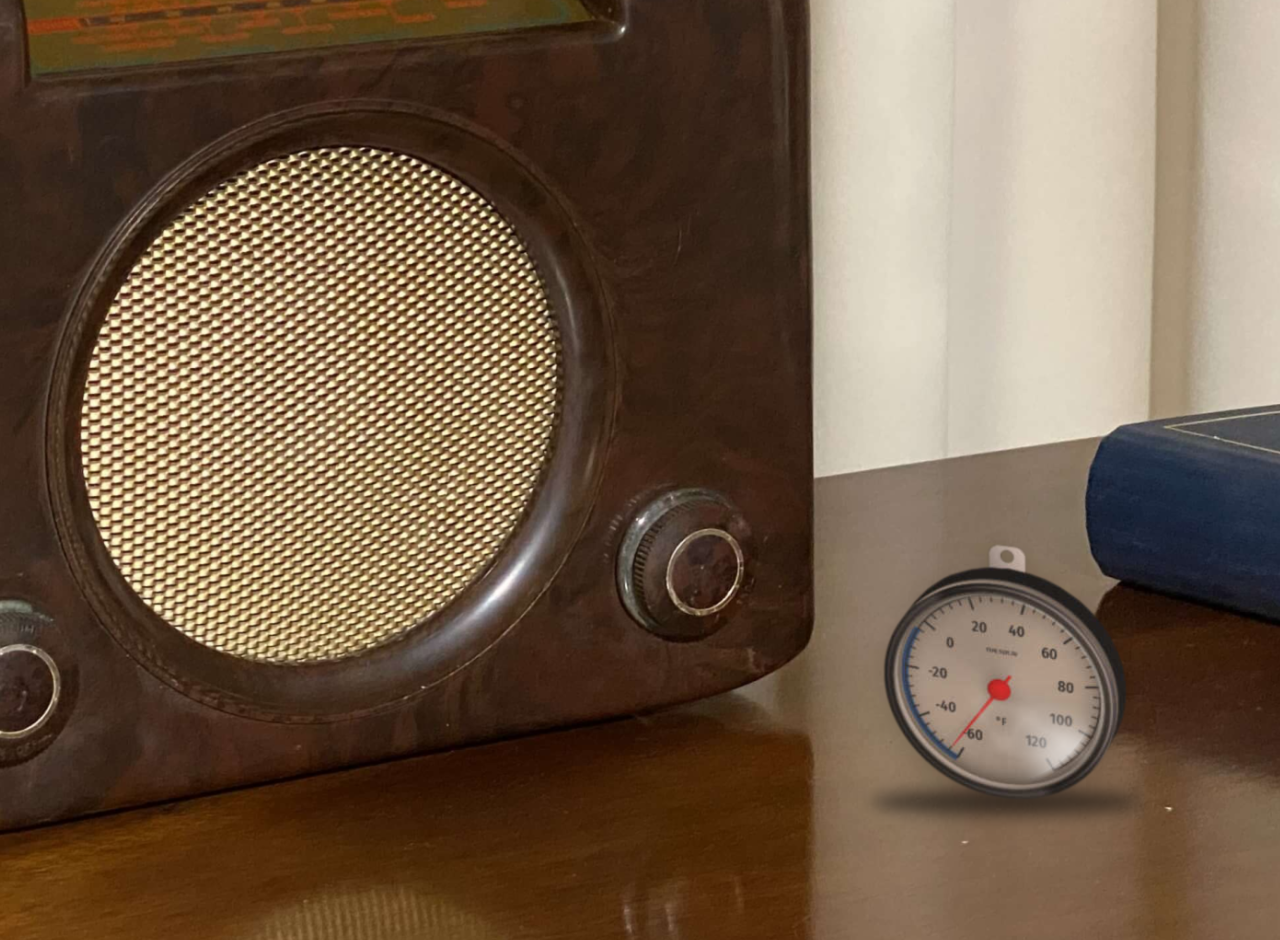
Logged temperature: value=-56 unit=°F
